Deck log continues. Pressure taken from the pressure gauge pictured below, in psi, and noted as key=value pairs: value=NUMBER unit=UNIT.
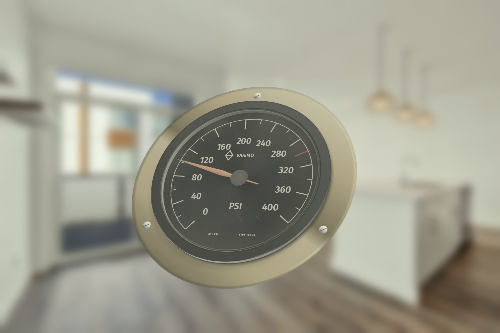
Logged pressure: value=100 unit=psi
